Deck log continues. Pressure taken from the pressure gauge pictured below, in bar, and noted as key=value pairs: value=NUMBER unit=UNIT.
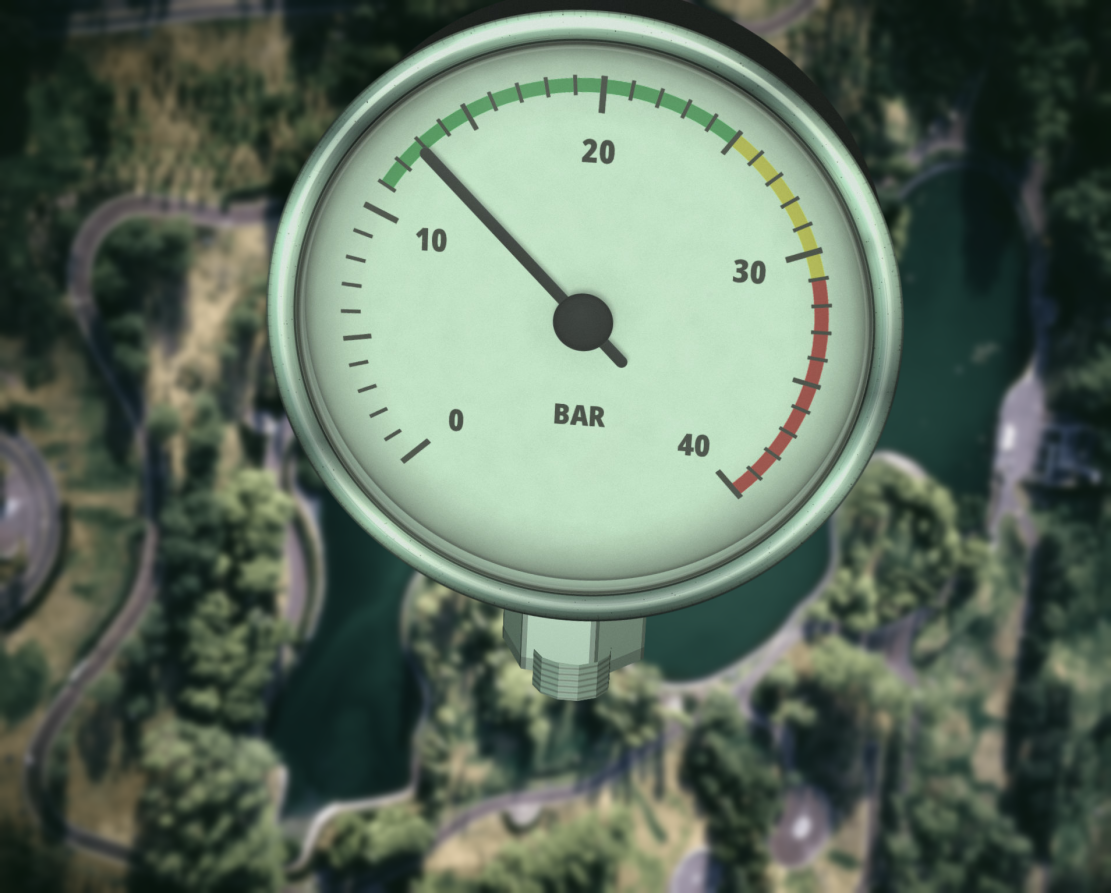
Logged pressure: value=13 unit=bar
